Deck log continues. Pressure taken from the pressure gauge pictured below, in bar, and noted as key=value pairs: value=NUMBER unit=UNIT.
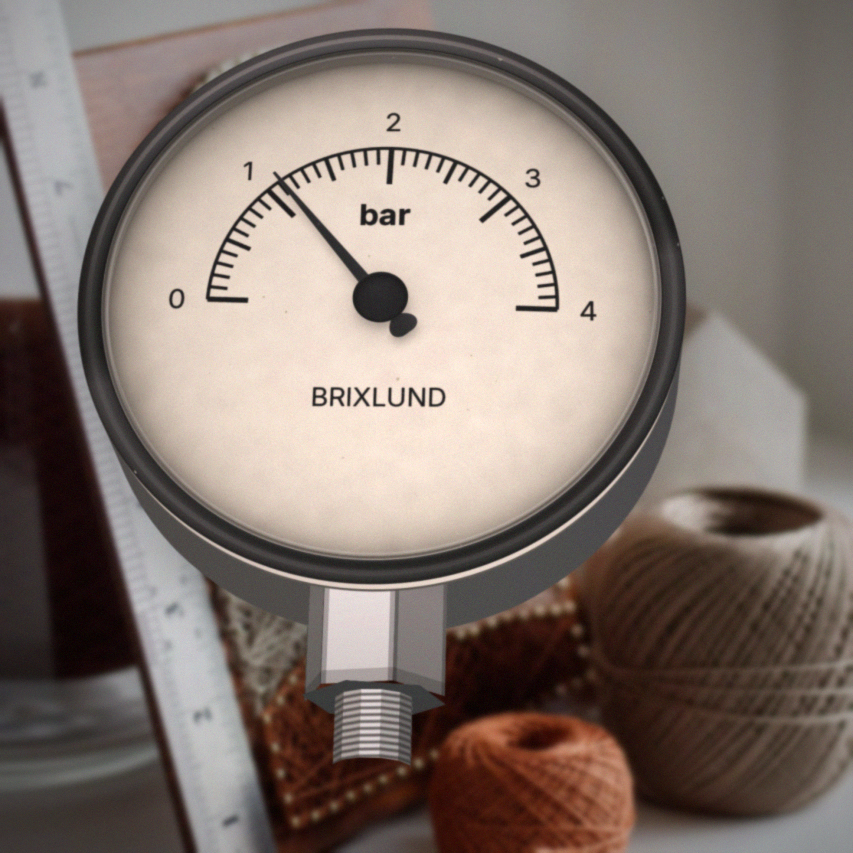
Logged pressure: value=1.1 unit=bar
